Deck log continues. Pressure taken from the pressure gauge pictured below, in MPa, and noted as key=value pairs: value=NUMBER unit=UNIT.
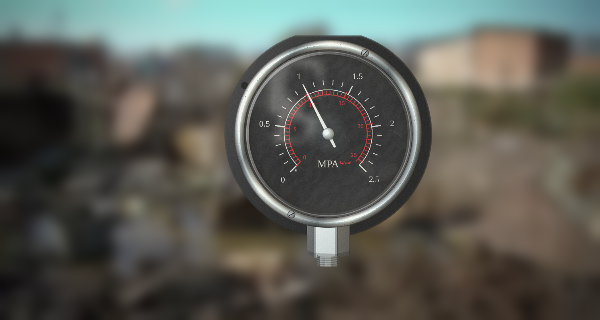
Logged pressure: value=1 unit=MPa
